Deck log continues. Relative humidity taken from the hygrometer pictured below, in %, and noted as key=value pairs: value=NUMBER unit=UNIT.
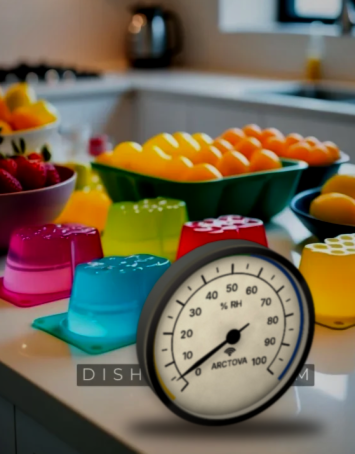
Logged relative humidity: value=5 unit=%
